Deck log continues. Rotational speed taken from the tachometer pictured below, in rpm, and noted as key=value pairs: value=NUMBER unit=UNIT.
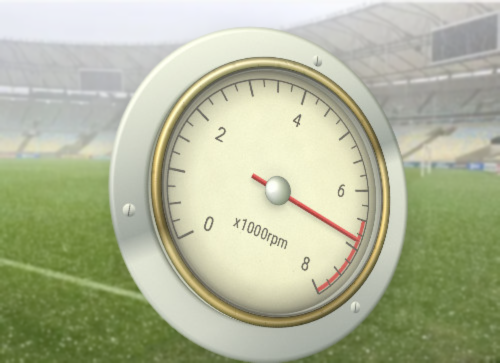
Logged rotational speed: value=6875 unit=rpm
